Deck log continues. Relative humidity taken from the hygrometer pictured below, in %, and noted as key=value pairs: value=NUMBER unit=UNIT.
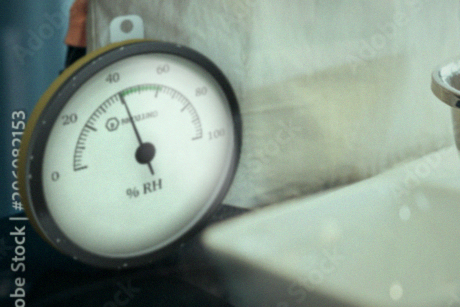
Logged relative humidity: value=40 unit=%
